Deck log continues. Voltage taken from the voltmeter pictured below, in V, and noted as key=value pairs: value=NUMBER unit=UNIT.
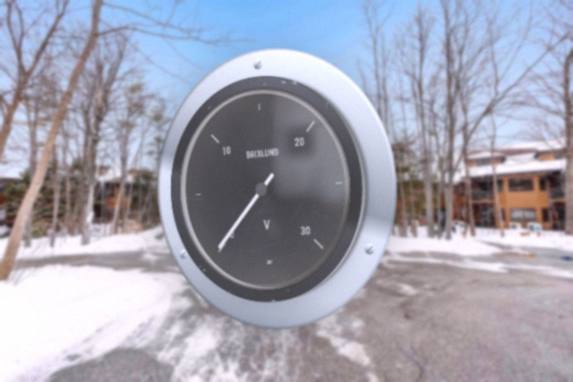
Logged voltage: value=0 unit=V
